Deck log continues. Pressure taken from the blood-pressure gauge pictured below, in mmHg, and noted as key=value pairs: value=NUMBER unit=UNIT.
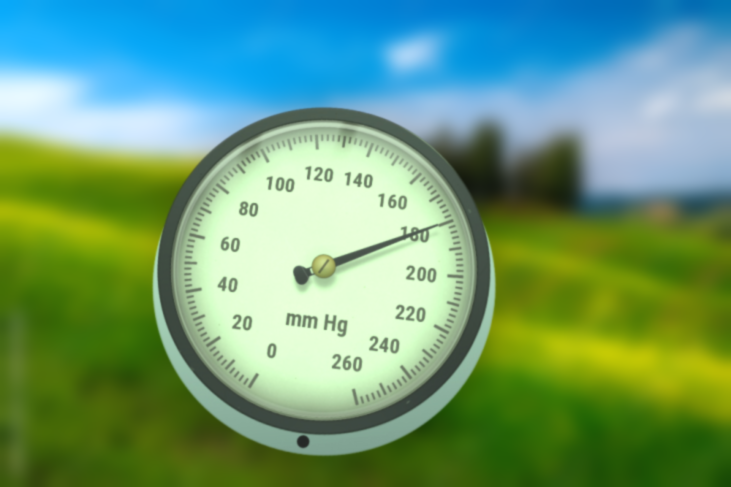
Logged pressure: value=180 unit=mmHg
